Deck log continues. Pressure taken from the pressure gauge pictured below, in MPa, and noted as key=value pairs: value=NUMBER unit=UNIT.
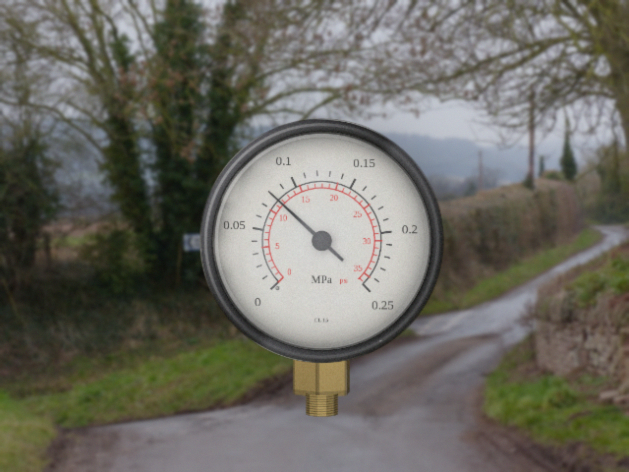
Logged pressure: value=0.08 unit=MPa
